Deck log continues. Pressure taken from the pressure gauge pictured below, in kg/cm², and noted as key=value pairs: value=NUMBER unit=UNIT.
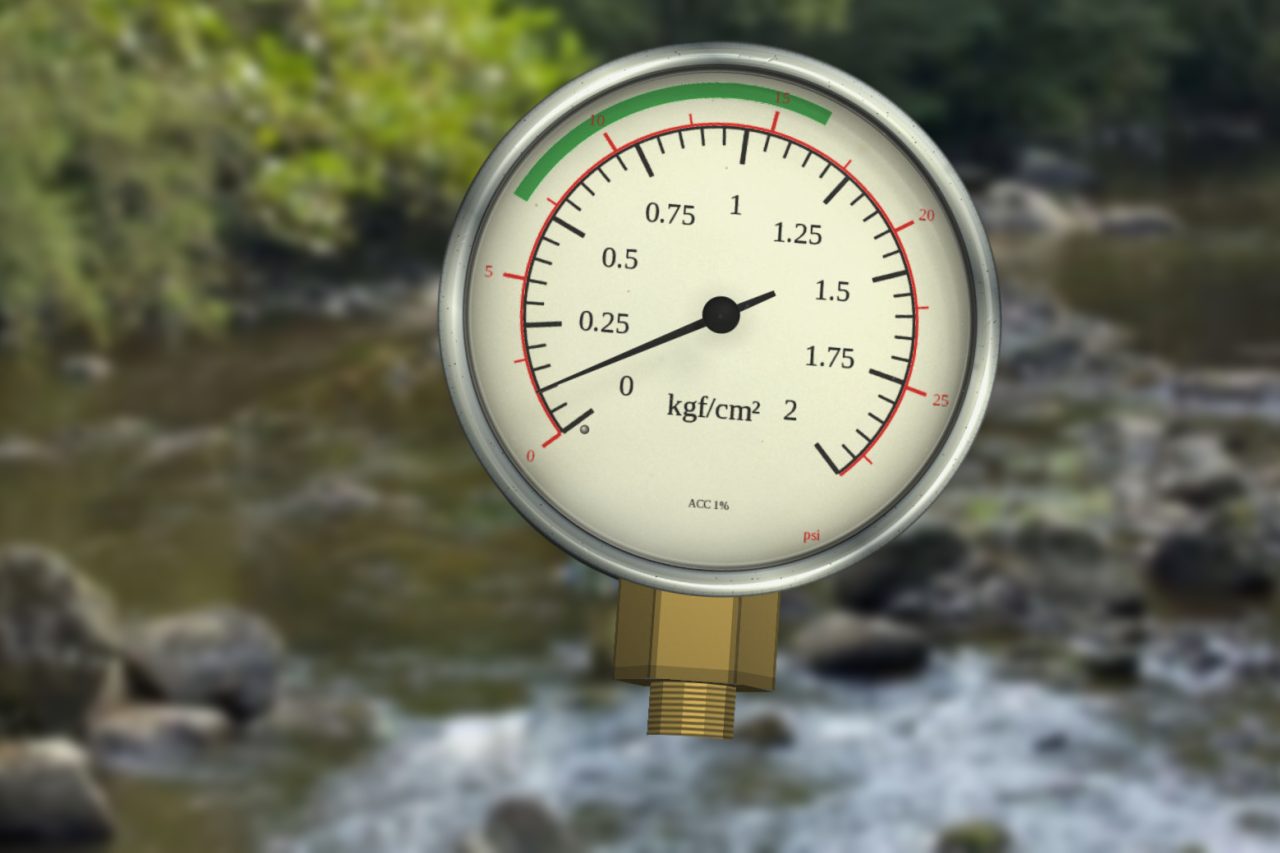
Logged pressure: value=0.1 unit=kg/cm²
